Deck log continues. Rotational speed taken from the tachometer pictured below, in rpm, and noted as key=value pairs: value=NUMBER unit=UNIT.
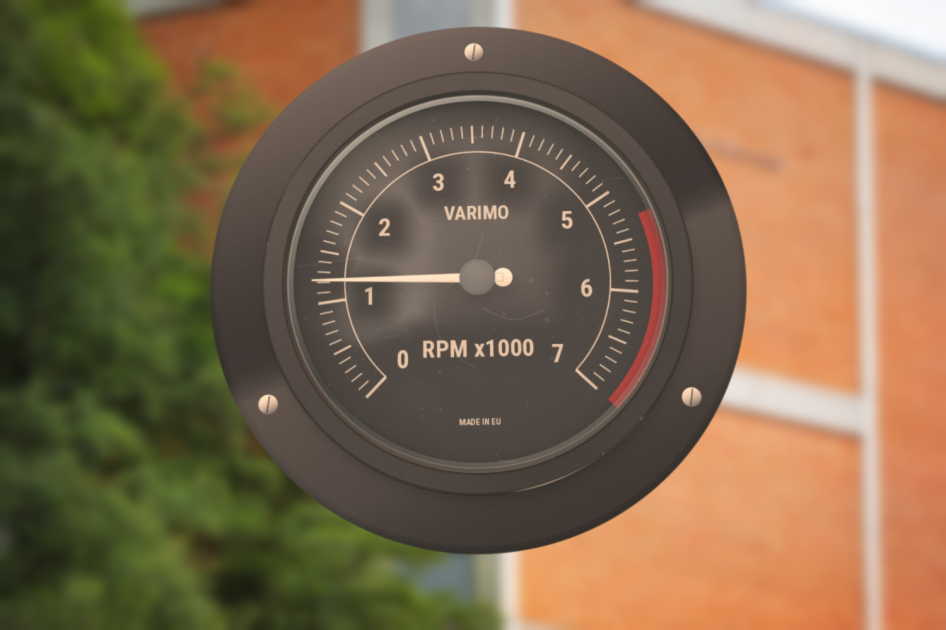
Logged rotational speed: value=1200 unit=rpm
